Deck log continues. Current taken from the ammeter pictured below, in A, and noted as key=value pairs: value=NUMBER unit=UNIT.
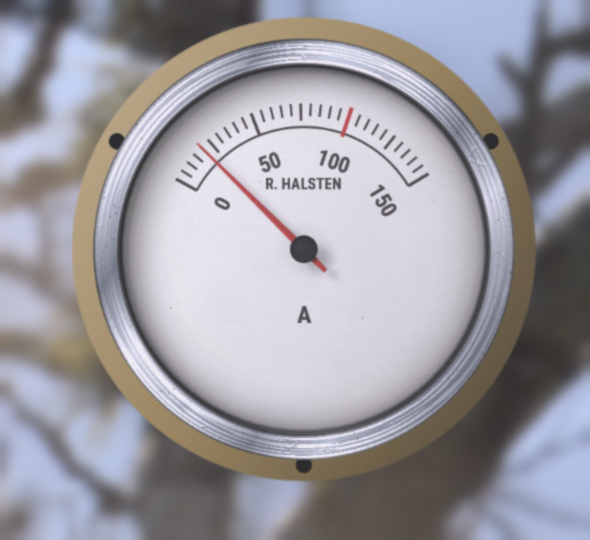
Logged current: value=20 unit=A
